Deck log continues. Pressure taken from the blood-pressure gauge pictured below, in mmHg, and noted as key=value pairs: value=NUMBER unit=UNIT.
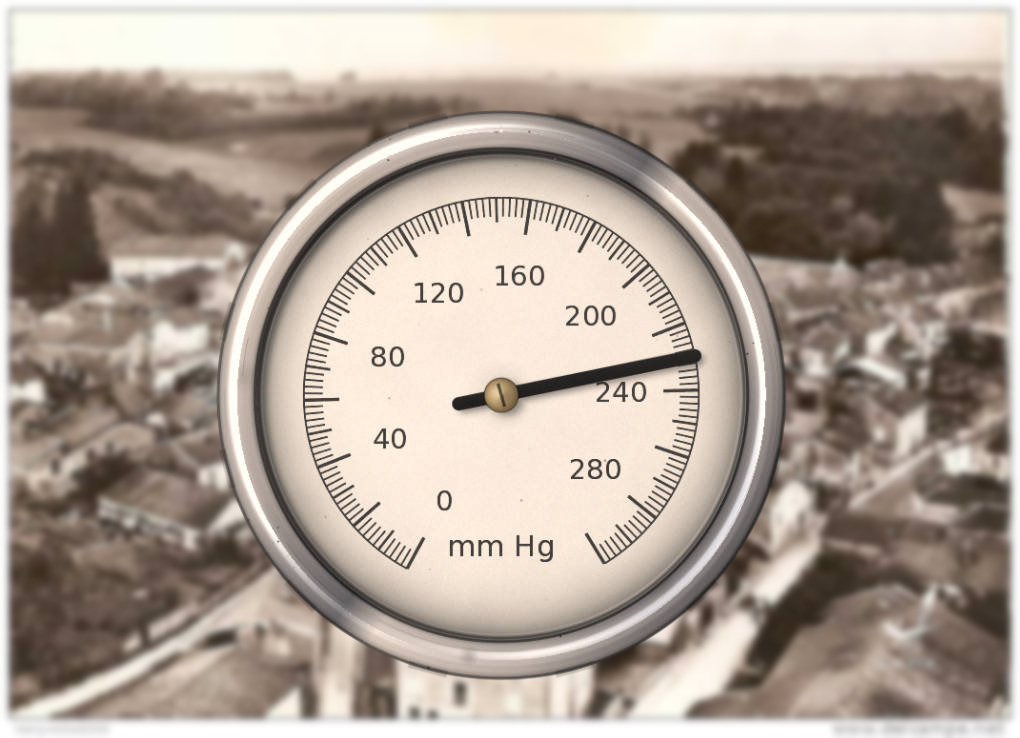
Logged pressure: value=230 unit=mmHg
